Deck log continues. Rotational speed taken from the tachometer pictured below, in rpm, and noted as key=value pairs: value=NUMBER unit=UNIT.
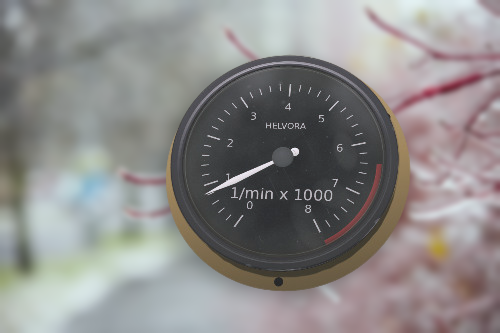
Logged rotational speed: value=800 unit=rpm
